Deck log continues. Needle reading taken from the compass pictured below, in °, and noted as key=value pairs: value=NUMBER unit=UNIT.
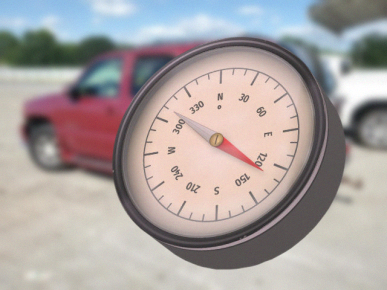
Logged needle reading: value=130 unit=°
